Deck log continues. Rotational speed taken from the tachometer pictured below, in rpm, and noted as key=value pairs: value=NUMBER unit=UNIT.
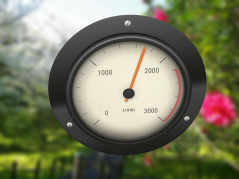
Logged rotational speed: value=1700 unit=rpm
